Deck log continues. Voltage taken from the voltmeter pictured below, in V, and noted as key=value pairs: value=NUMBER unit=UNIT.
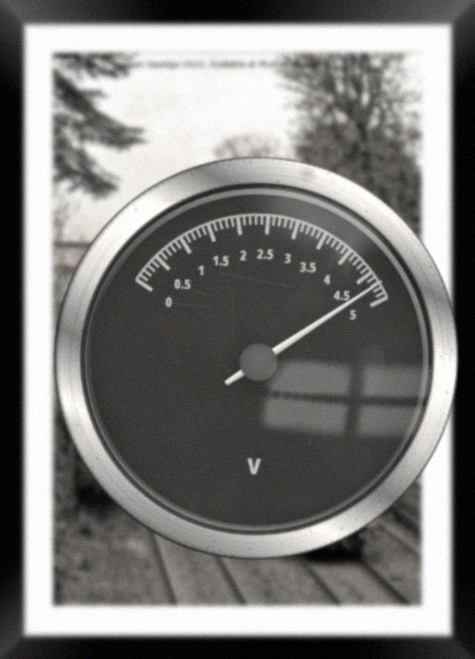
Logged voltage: value=4.7 unit=V
